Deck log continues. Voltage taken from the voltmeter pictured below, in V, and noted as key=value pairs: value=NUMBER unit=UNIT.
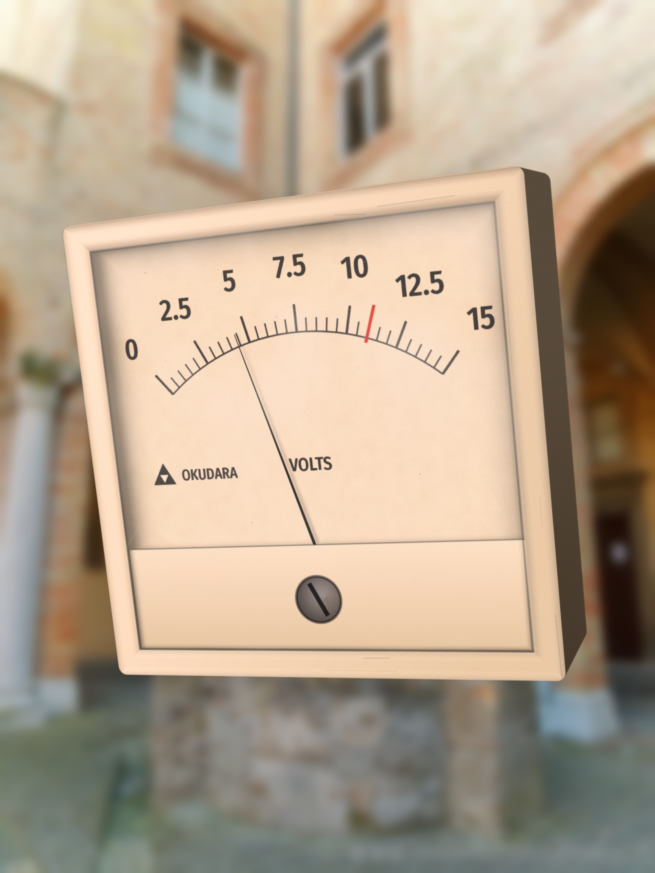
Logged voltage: value=4.5 unit=V
